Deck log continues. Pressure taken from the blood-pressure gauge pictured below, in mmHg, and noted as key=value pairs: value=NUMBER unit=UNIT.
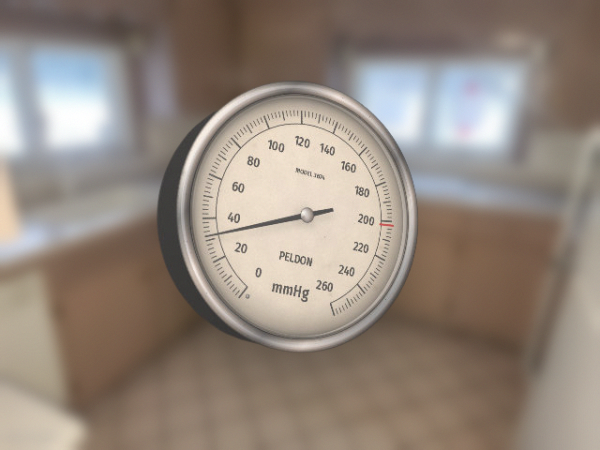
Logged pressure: value=32 unit=mmHg
